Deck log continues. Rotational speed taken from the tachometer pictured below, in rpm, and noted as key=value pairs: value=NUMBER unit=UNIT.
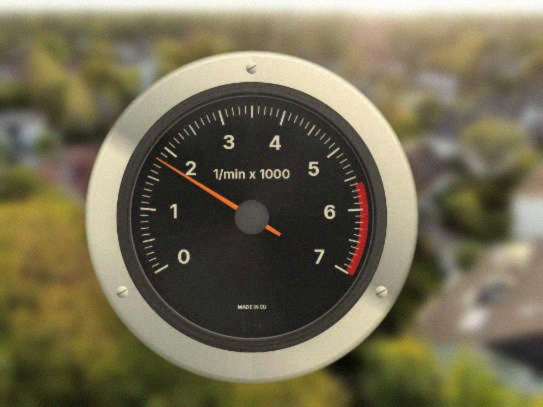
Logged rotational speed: value=1800 unit=rpm
